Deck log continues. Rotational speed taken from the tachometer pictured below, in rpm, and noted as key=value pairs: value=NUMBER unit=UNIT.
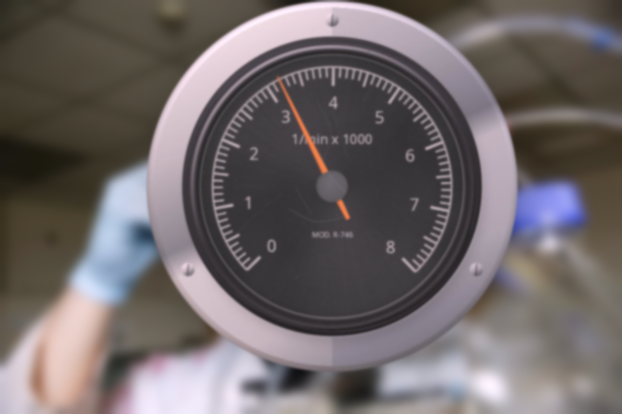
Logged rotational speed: value=3200 unit=rpm
